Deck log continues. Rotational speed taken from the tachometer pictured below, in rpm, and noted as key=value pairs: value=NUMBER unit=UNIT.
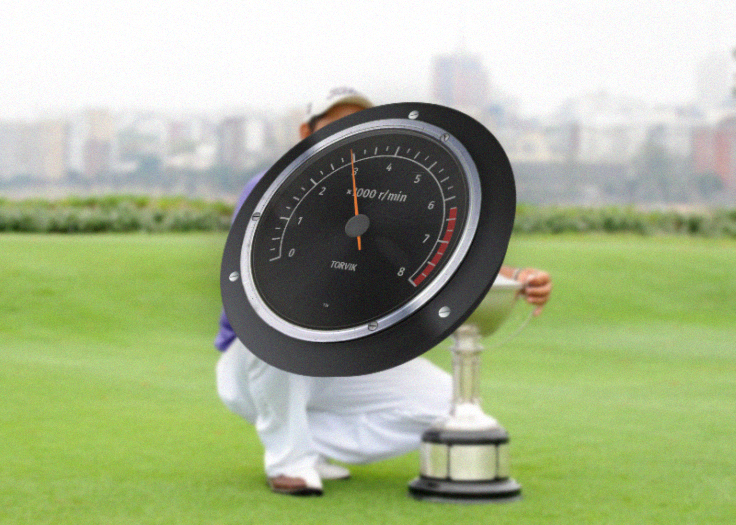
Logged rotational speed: value=3000 unit=rpm
